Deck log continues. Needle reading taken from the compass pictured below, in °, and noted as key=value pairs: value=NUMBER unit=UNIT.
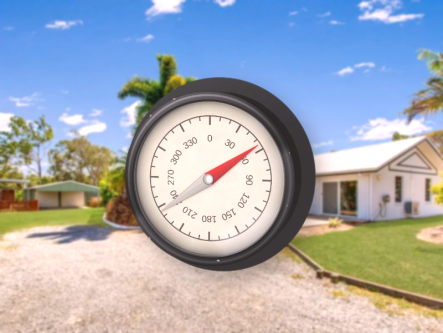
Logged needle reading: value=55 unit=°
